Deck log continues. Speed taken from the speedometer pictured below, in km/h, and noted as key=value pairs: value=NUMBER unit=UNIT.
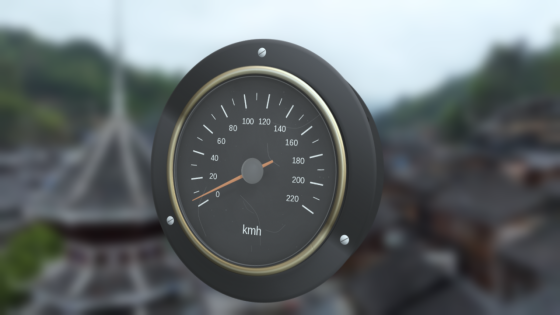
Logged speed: value=5 unit=km/h
